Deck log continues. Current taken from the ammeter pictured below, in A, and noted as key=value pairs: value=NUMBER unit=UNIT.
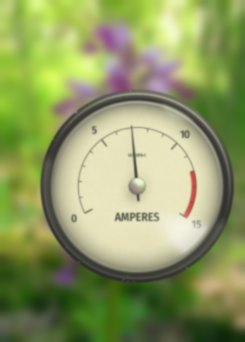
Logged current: value=7 unit=A
